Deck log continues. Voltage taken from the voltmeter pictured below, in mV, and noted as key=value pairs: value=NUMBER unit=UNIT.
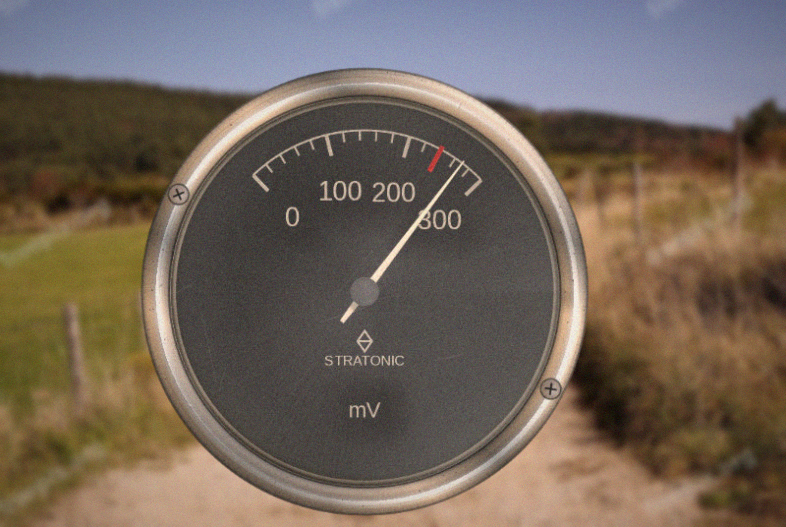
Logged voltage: value=270 unit=mV
